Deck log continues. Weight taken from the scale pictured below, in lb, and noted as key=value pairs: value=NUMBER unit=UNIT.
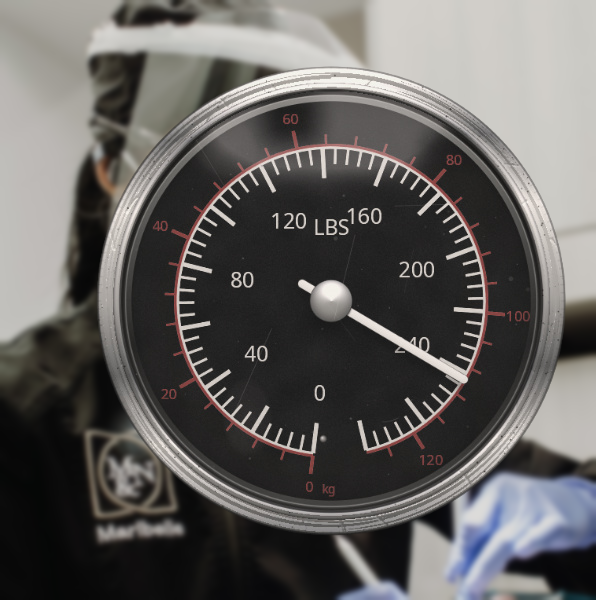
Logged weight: value=242 unit=lb
